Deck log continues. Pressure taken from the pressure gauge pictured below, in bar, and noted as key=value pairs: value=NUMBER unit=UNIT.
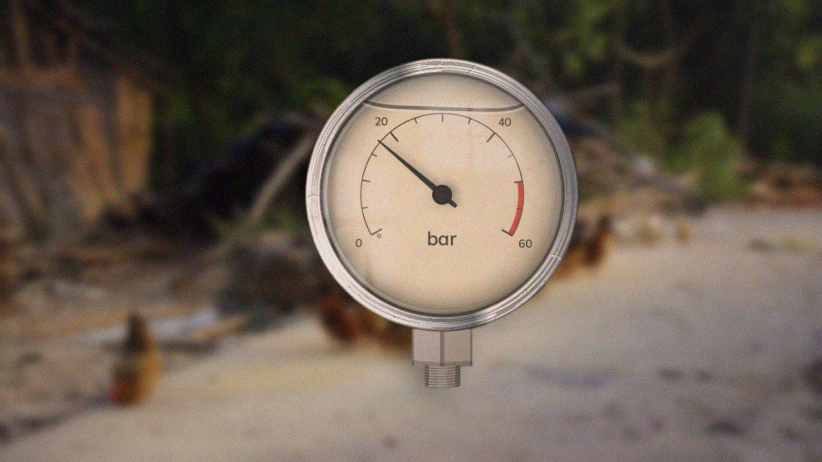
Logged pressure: value=17.5 unit=bar
